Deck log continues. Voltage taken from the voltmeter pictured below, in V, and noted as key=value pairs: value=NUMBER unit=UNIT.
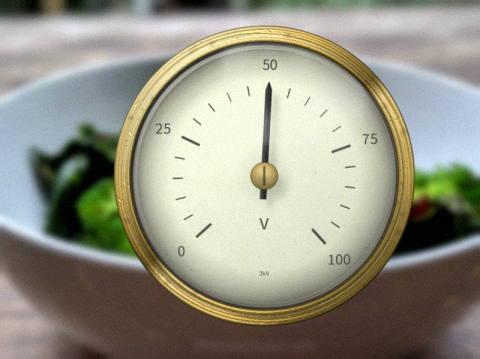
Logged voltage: value=50 unit=V
